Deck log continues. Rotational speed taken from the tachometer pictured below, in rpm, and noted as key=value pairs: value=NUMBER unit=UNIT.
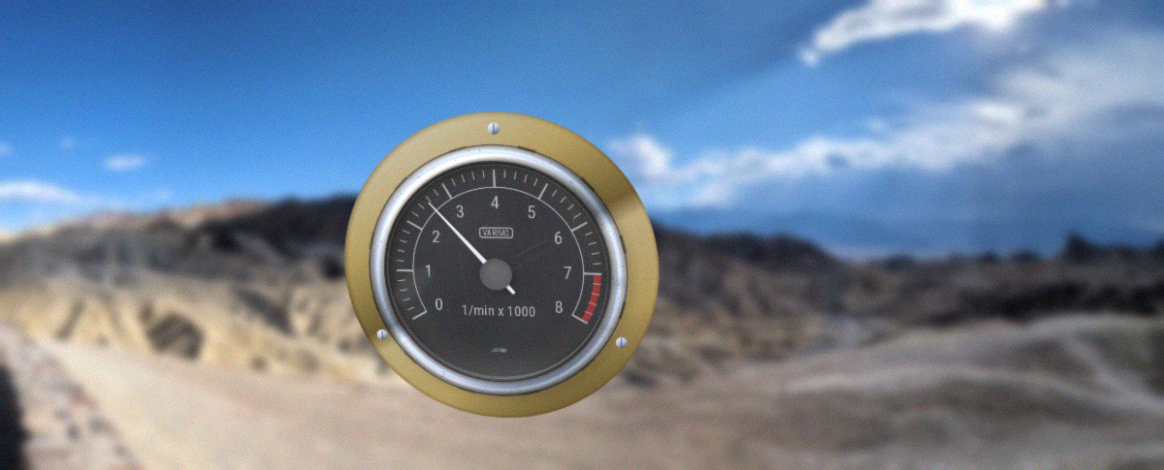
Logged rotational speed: value=2600 unit=rpm
